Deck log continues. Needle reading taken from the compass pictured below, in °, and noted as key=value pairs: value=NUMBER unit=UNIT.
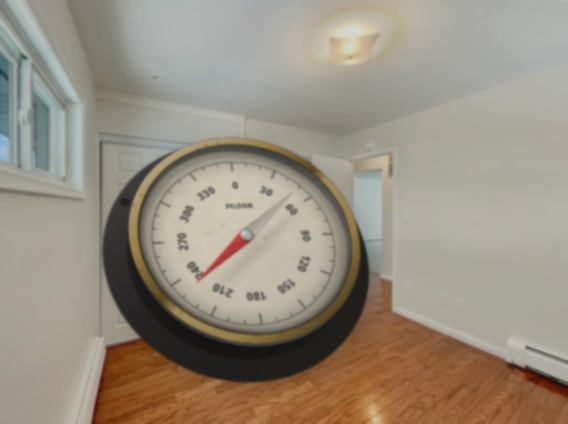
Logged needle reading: value=230 unit=°
